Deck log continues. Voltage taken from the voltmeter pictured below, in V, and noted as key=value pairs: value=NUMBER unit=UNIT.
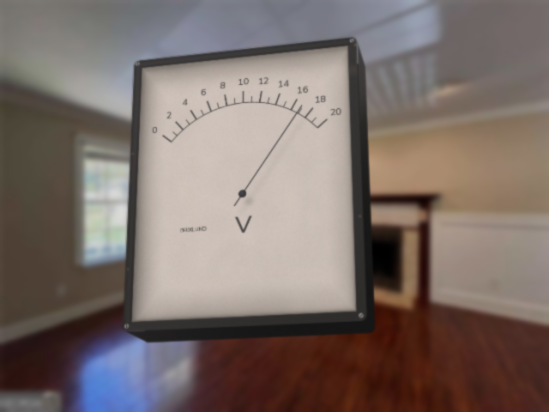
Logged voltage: value=17 unit=V
